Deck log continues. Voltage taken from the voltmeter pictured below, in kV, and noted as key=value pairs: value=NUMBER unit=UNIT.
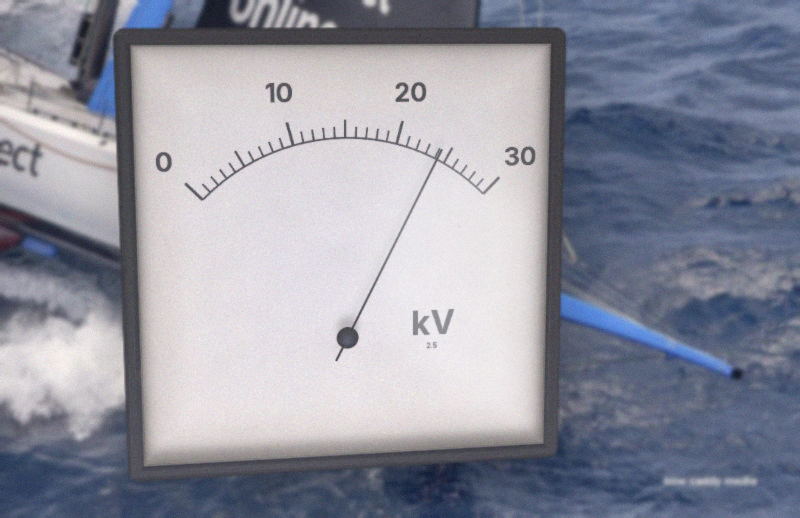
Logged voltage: value=24 unit=kV
